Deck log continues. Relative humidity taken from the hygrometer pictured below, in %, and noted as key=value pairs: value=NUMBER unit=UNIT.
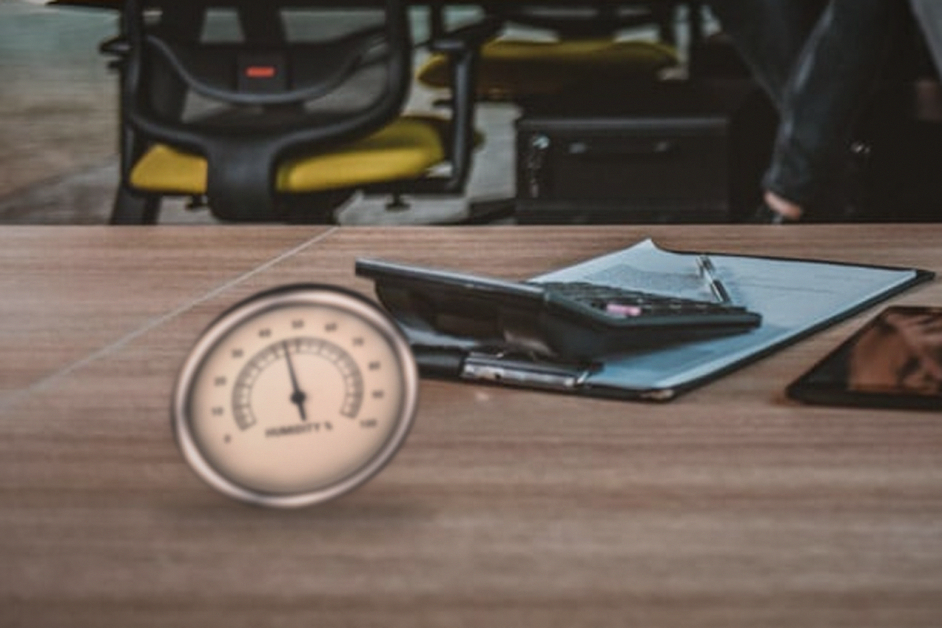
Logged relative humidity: value=45 unit=%
